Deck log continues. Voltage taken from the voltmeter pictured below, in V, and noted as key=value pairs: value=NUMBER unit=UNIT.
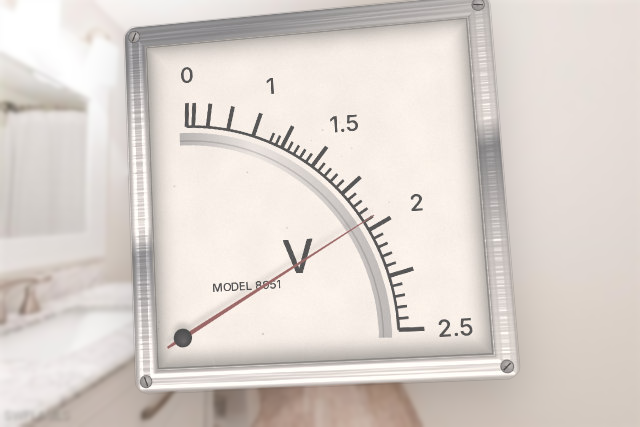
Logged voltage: value=1.95 unit=V
